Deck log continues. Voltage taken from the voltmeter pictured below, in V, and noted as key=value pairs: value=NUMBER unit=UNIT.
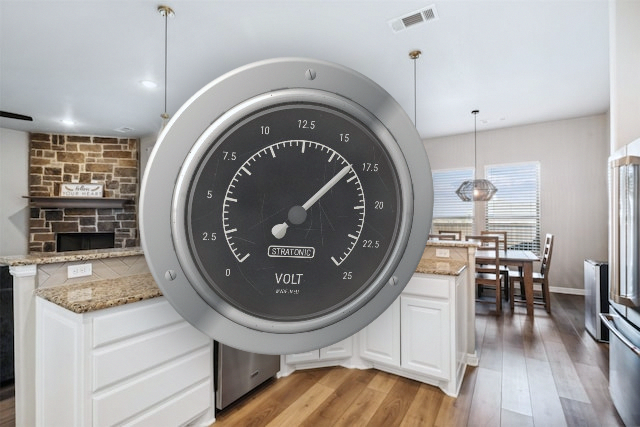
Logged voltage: value=16.5 unit=V
